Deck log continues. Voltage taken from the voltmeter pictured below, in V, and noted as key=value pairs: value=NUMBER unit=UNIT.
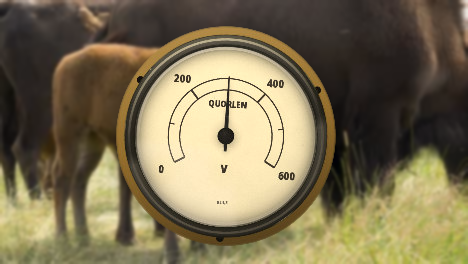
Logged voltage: value=300 unit=V
